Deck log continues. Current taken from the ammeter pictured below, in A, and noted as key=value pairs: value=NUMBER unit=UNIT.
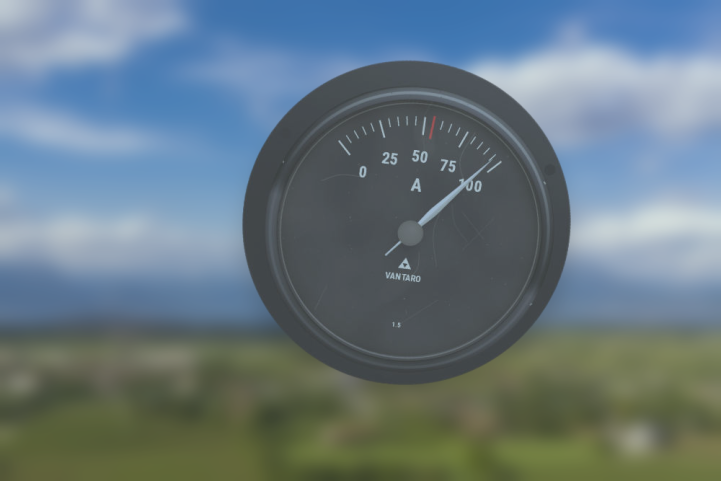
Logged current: value=95 unit=A
